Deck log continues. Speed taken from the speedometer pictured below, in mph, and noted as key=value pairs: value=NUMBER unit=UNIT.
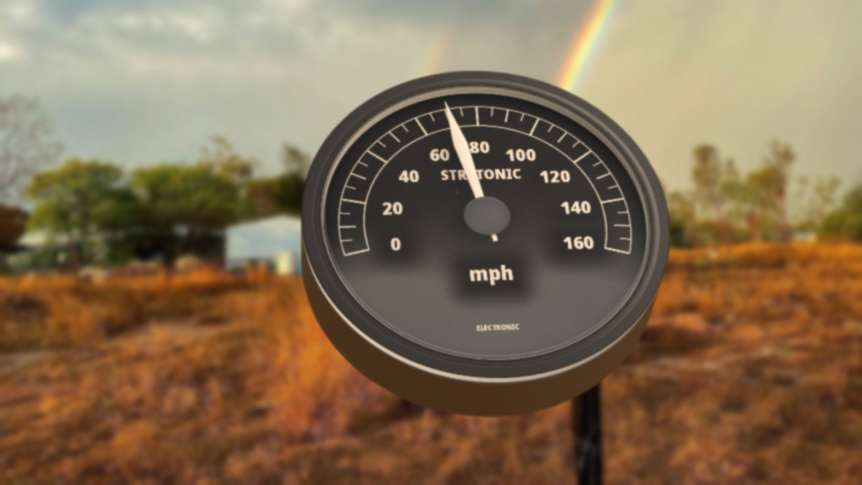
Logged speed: value=70 unit=mph
